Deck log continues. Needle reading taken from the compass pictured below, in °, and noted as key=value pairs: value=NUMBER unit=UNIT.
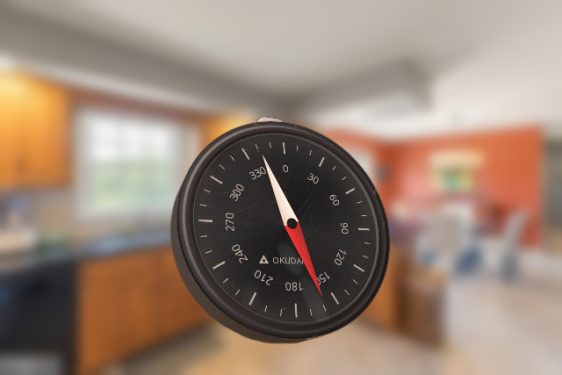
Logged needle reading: value=160 unit=°
